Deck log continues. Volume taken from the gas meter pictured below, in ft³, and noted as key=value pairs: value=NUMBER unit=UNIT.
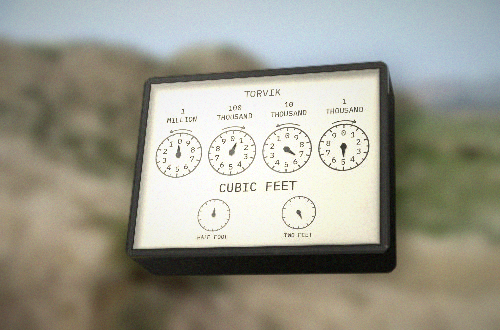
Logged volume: value=6500 unit=ft³
